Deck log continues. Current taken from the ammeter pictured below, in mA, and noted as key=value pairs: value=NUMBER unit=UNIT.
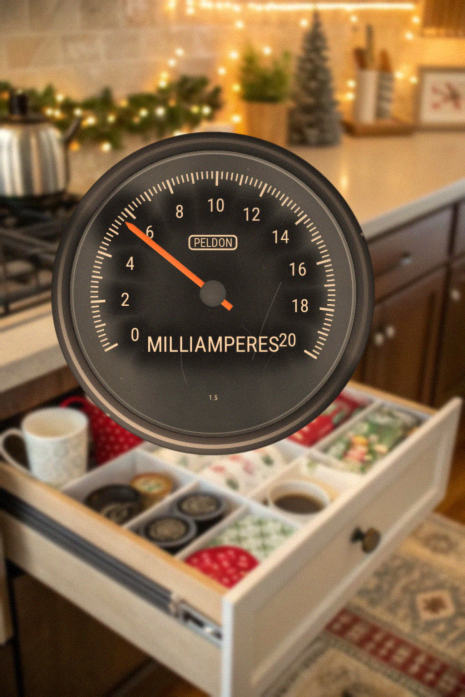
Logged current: value=5.6 unit=mA
